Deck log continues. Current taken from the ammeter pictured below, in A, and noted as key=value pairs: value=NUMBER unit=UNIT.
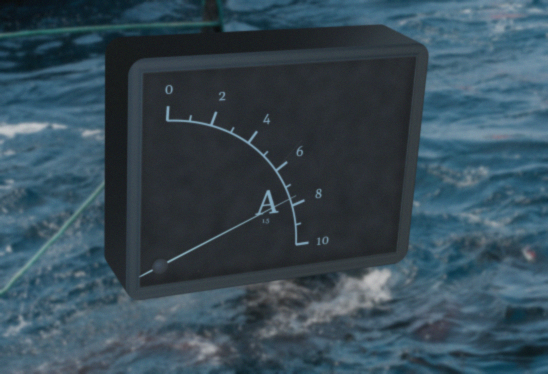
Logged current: value=7.5 unit=A
